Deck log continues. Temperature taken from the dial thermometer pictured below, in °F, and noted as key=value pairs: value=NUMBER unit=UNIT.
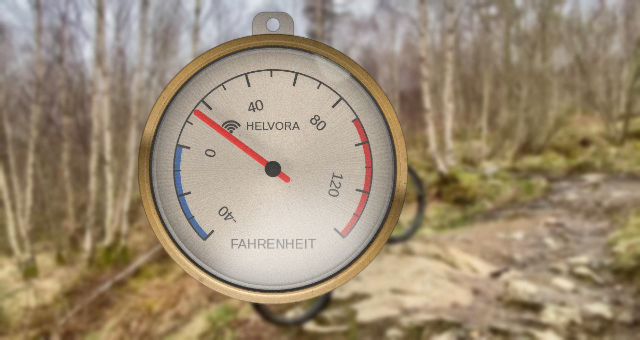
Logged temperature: value=15 unit=°F
